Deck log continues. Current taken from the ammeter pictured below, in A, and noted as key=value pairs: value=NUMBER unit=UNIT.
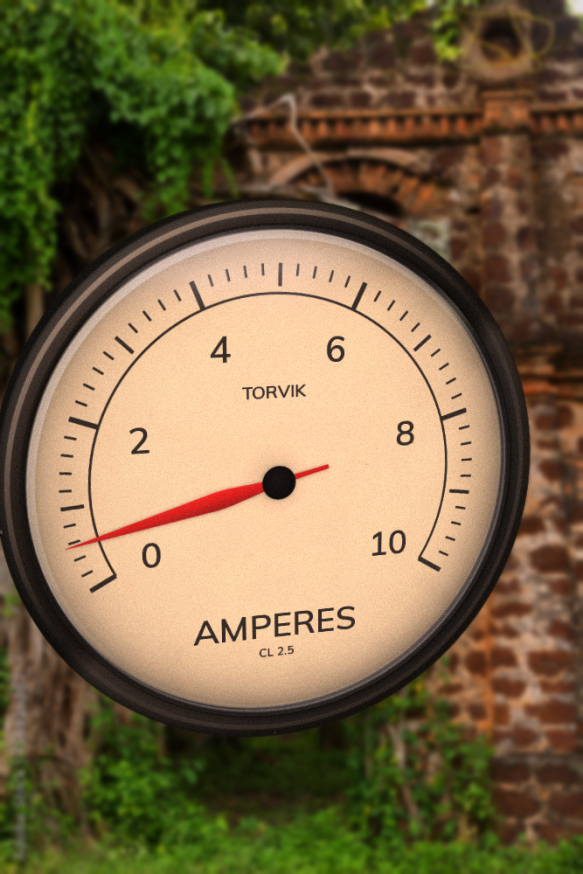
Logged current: value=0.6 unit=A
